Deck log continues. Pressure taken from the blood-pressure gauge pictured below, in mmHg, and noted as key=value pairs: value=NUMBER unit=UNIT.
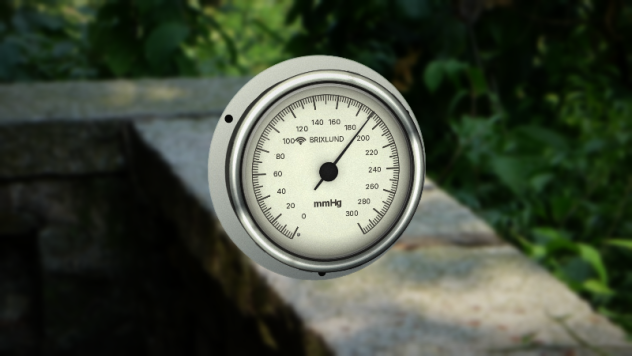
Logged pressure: value=190 unit=mmHg
